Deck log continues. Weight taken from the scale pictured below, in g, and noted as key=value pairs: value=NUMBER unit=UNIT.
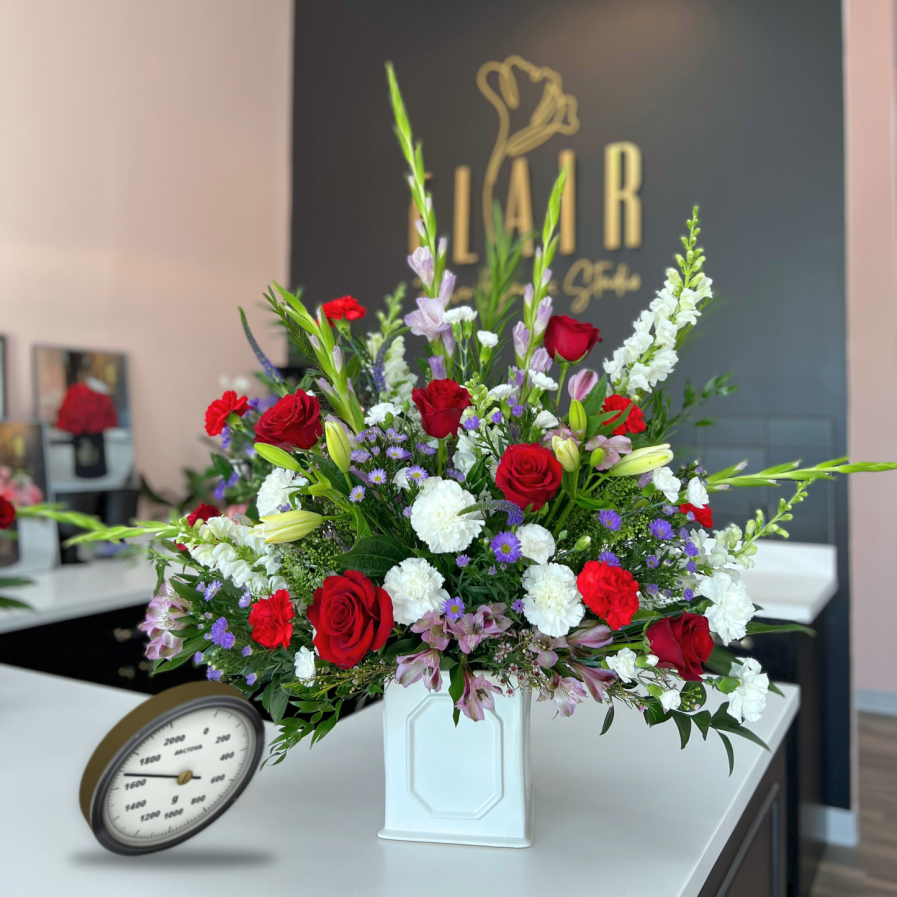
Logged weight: value=1700 unit=g
